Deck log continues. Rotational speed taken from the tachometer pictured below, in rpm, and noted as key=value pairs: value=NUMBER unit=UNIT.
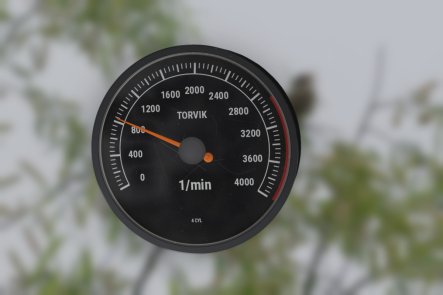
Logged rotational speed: value=850 unit=rpm
